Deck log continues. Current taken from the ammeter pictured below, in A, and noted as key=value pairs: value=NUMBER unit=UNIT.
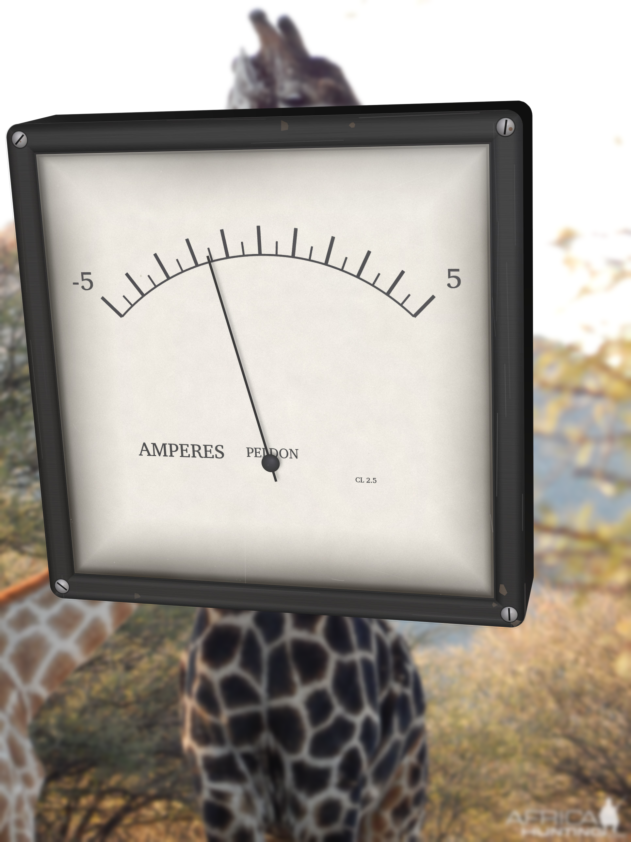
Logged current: value=-1.5 unit=A
